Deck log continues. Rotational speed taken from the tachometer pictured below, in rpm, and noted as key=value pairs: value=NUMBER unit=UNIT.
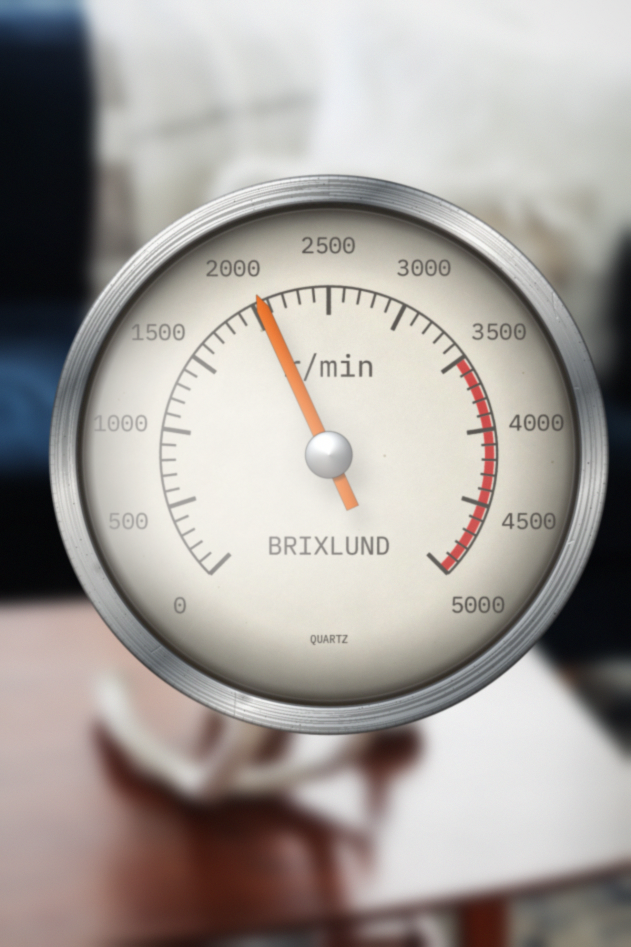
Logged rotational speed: value=2050 unit=rpm
